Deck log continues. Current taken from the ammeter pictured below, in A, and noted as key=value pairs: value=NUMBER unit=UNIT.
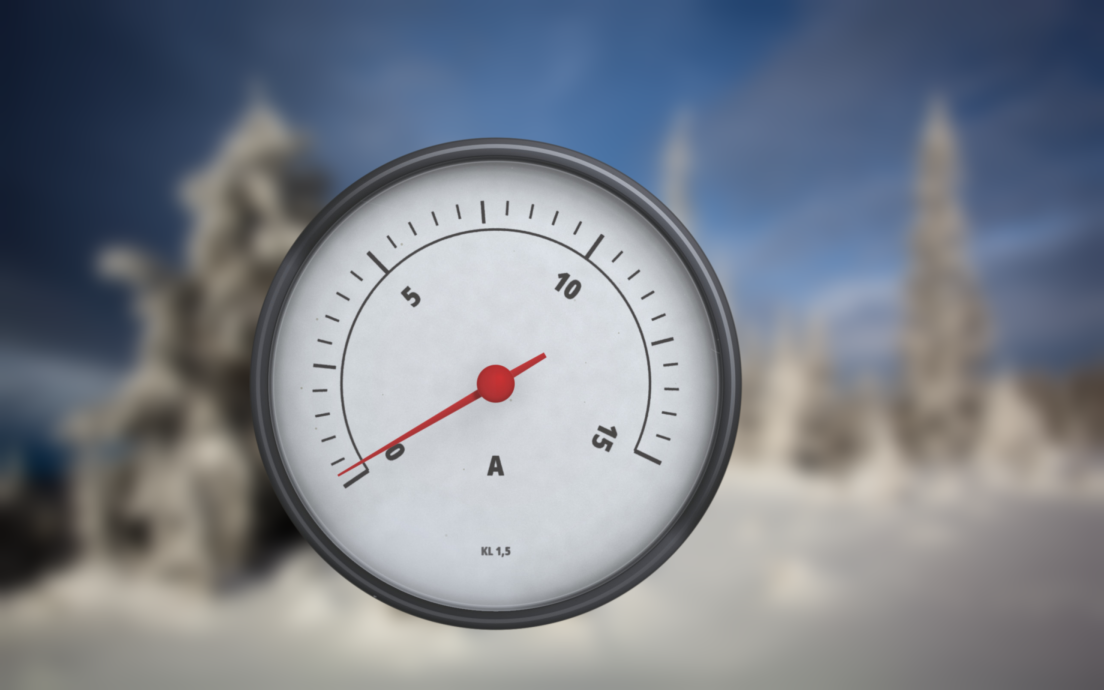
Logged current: value=0.25 unit=A
